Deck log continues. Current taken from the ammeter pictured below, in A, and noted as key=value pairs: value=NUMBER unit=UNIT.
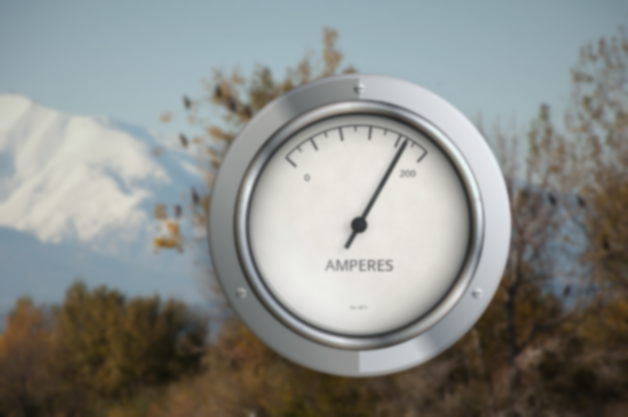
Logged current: value=170 unit=A
